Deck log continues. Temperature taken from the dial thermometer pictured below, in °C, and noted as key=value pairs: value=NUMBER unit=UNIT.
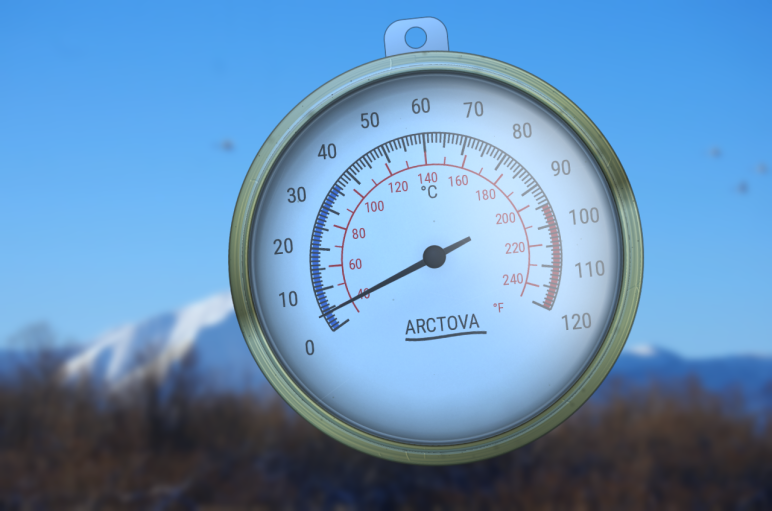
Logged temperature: value=4 unit=°C
